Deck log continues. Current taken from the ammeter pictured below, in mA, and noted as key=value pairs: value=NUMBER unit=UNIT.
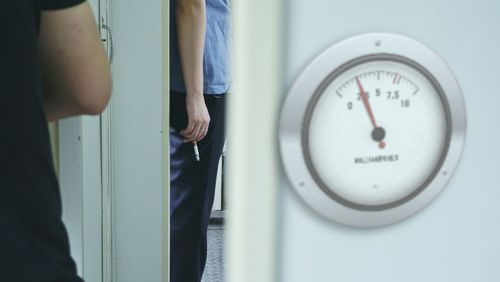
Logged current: value=2.5 unit=mA
